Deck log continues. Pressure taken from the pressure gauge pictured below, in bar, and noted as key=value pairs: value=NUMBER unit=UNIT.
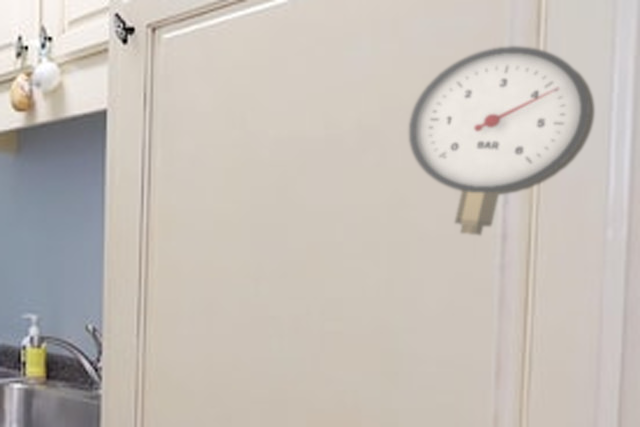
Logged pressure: value=4.2 unit=bar
